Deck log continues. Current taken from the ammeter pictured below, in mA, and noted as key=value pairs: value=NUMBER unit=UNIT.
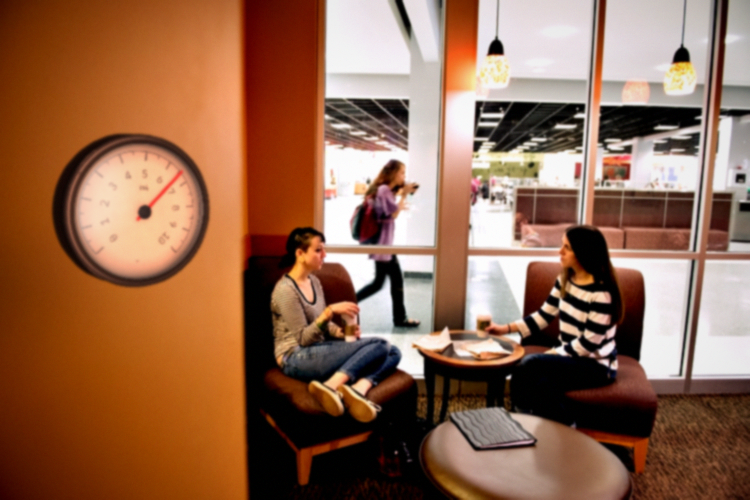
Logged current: value=6.5 unit=mA
